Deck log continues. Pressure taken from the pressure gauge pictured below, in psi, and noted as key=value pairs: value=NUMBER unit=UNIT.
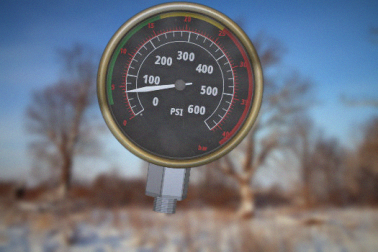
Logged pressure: value=60 unit=psi
